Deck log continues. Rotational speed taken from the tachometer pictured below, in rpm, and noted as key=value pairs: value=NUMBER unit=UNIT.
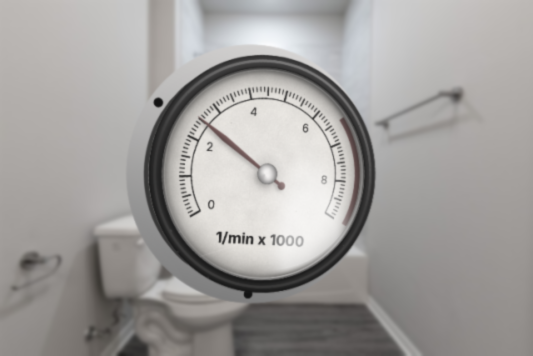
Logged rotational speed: value=2500 unit=rpm
